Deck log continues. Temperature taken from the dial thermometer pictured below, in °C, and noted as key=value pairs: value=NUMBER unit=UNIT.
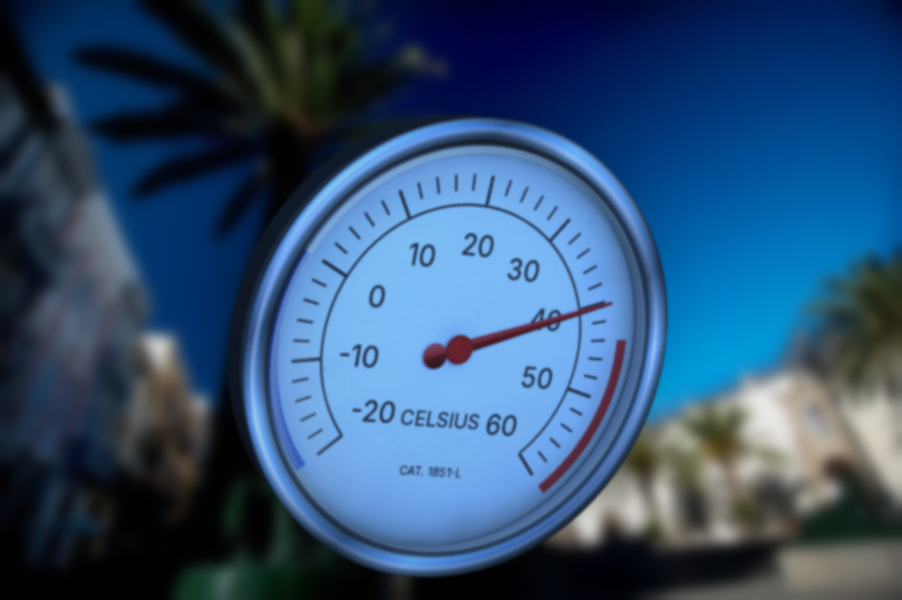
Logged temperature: value=40 unit=°C
